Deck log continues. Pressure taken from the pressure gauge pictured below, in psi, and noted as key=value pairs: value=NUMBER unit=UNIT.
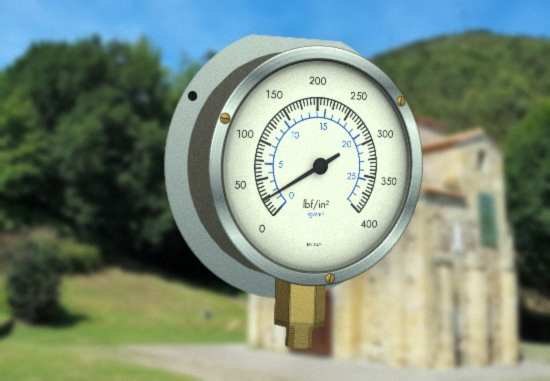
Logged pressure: value=25 unit=psi
